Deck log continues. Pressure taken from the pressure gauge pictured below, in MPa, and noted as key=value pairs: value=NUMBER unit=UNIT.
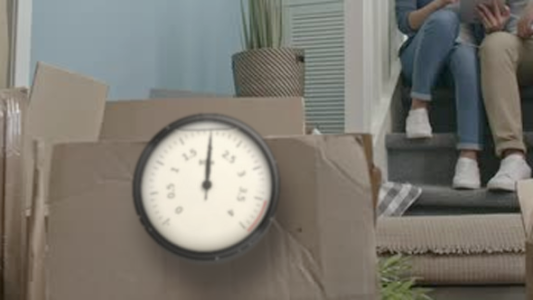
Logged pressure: value=2 unit=MPa
